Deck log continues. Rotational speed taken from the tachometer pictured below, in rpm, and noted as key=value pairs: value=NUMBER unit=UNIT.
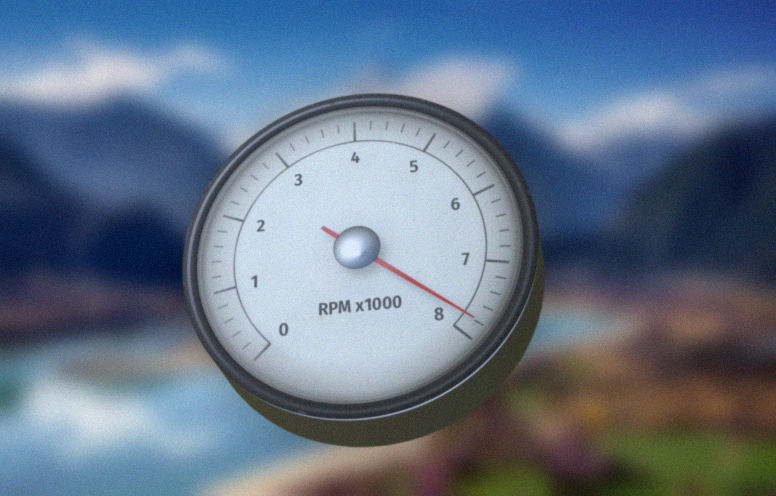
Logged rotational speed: value=7800 unit=rpm
